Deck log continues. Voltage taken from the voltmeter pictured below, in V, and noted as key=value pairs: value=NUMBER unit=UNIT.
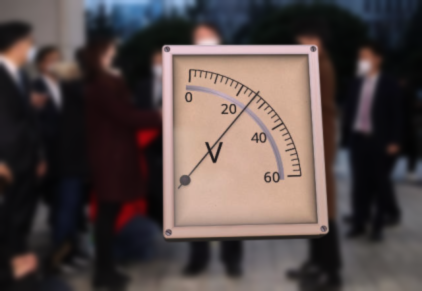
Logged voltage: value=26 unit=V
